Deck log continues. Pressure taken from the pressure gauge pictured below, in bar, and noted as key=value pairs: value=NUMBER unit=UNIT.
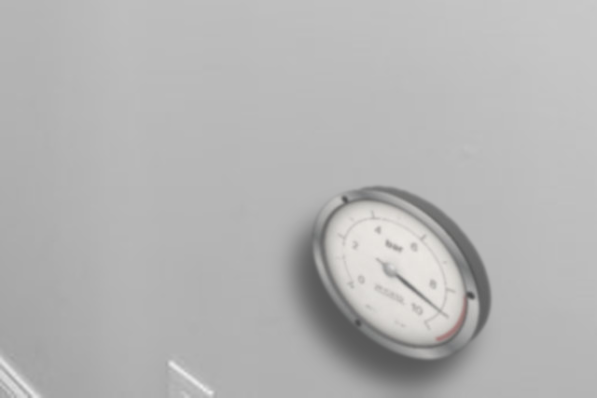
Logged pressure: value=9 unit=bar
